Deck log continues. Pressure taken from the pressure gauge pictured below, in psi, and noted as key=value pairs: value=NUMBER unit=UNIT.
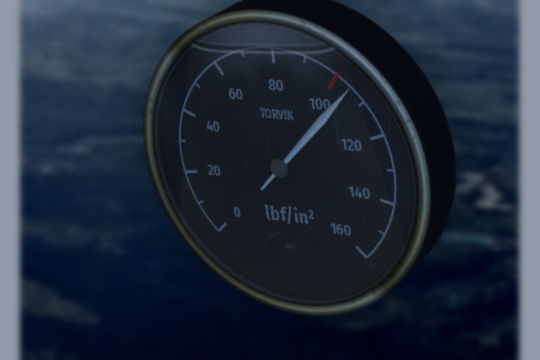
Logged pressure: value=105 unit=psi
